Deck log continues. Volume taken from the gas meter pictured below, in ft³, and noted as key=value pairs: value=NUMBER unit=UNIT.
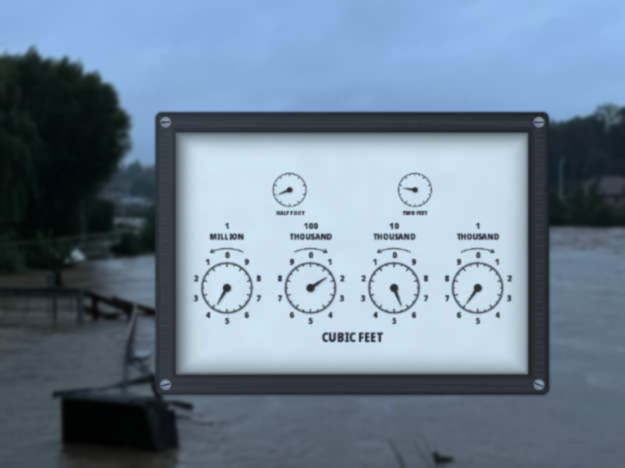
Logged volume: value=415600 unit=ft³
